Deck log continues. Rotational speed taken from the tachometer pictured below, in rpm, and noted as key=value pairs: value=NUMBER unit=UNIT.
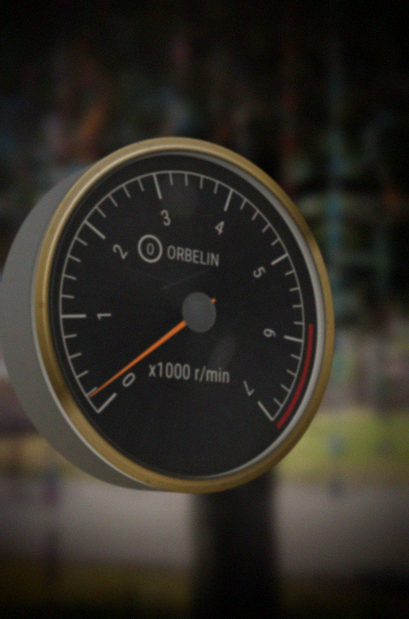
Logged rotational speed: value=200 unit=rpm
